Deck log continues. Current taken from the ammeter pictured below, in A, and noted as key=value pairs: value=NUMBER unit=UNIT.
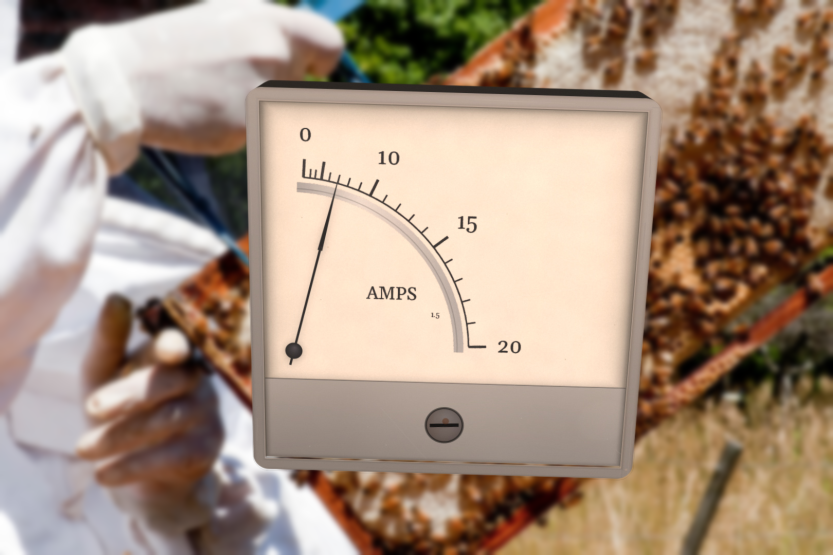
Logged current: value=7 unit=A
